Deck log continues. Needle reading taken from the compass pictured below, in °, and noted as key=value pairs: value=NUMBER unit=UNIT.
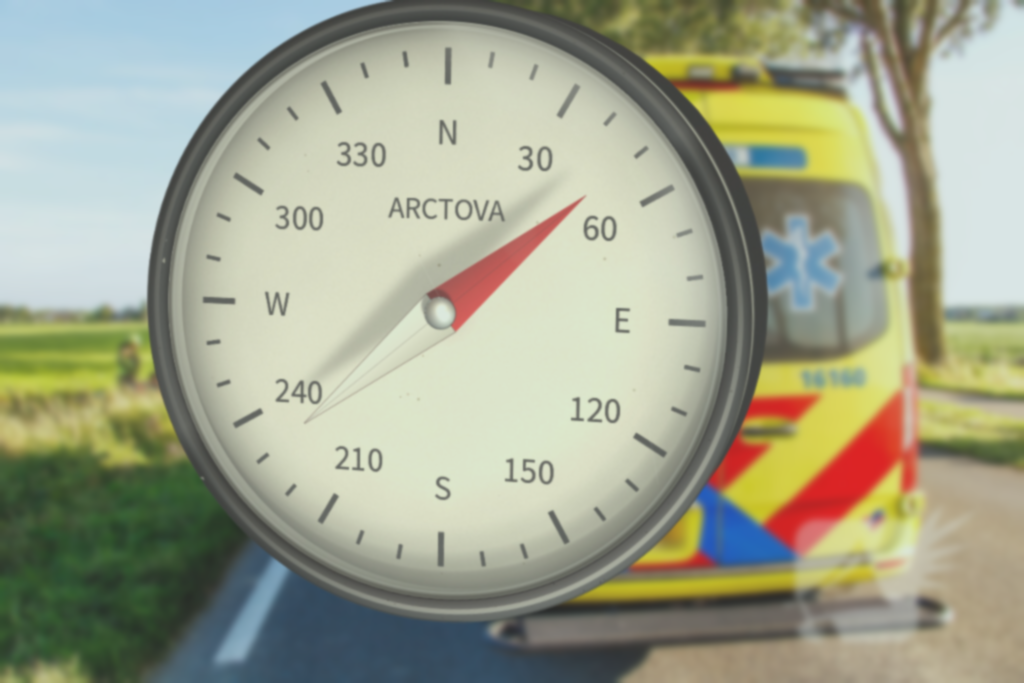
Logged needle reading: value=50 unit=°
